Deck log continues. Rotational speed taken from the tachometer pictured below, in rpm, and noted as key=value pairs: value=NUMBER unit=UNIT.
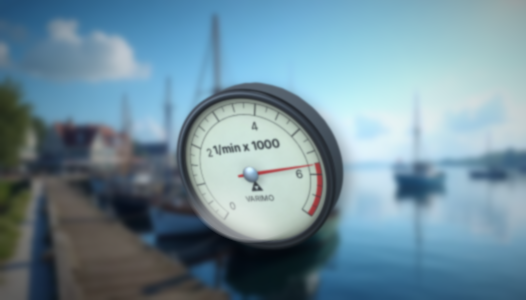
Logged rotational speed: value=5750 unit=rpm
